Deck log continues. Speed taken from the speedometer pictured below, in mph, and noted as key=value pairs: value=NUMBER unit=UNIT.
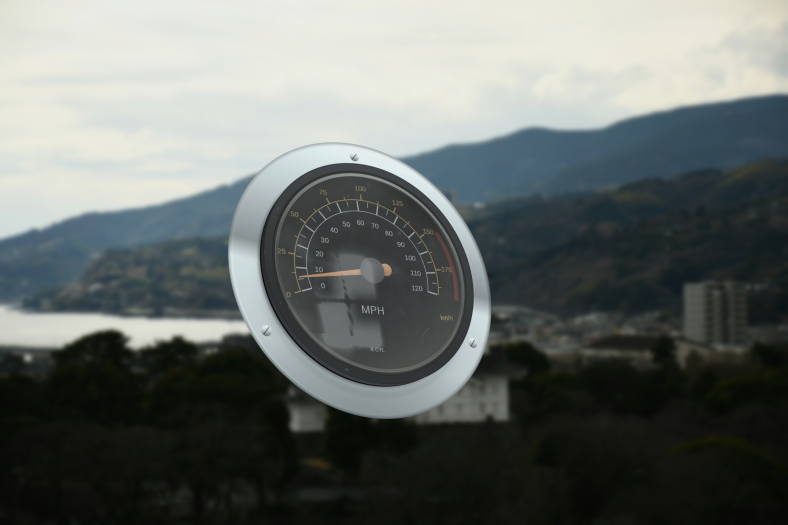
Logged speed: value=5 unit=mph
